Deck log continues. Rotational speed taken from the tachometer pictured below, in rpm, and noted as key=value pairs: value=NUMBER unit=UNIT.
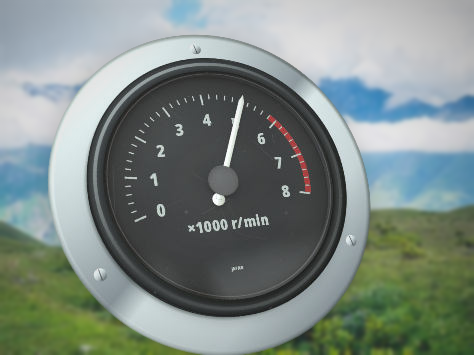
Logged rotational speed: value=5000 unit=rpm
